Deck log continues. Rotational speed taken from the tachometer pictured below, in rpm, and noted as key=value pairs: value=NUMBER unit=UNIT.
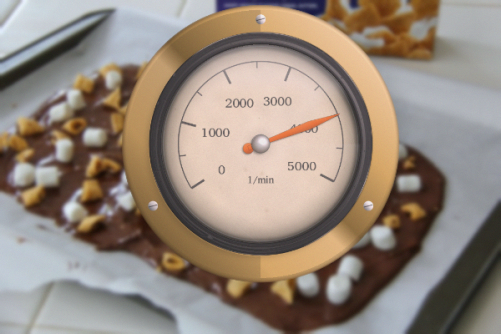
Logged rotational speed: value=4000 unit=rpm
